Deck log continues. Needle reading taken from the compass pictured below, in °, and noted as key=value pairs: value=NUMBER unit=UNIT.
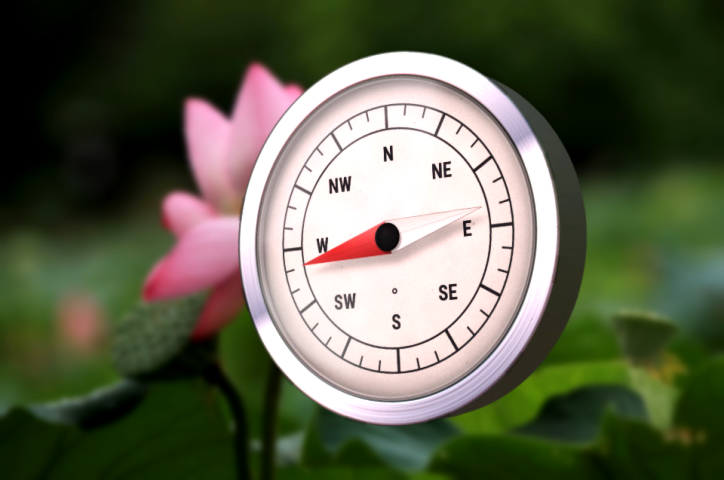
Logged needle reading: value=260 unit=°
